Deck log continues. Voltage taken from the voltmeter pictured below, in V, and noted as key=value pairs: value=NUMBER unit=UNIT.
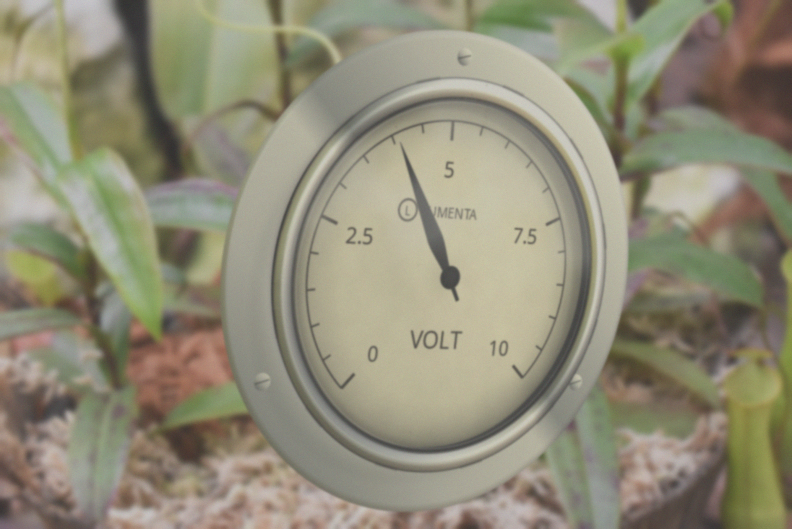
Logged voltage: value=4 unit=V
